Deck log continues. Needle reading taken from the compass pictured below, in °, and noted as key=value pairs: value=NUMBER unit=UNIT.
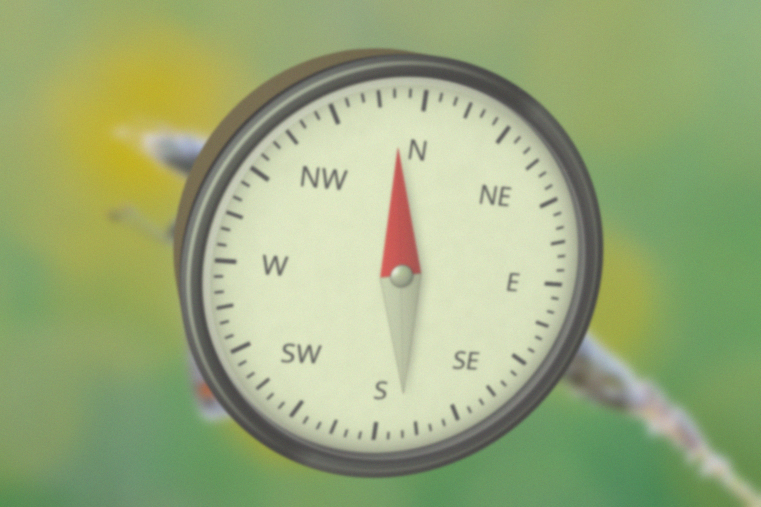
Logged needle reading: value=350 unit=°
